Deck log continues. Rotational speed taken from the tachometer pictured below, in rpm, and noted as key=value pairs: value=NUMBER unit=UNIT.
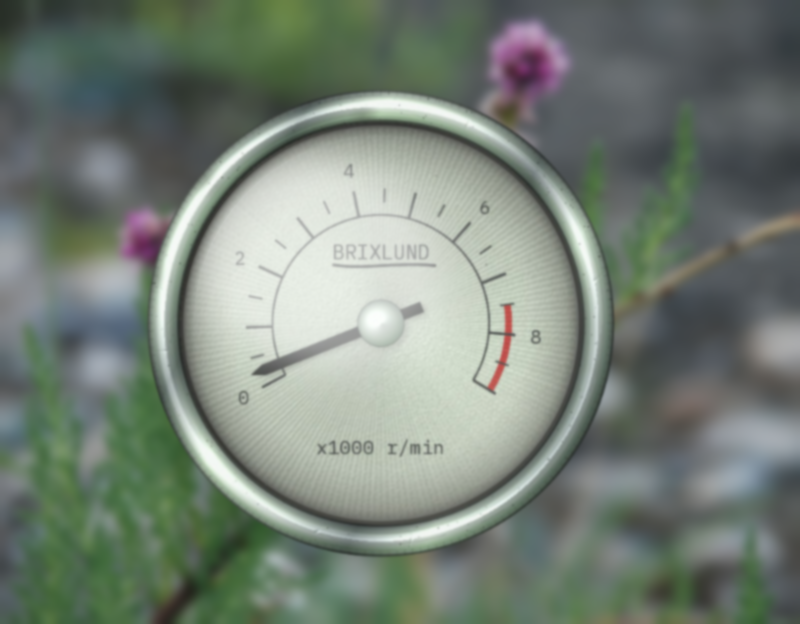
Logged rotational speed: value=250 unit=rpm
